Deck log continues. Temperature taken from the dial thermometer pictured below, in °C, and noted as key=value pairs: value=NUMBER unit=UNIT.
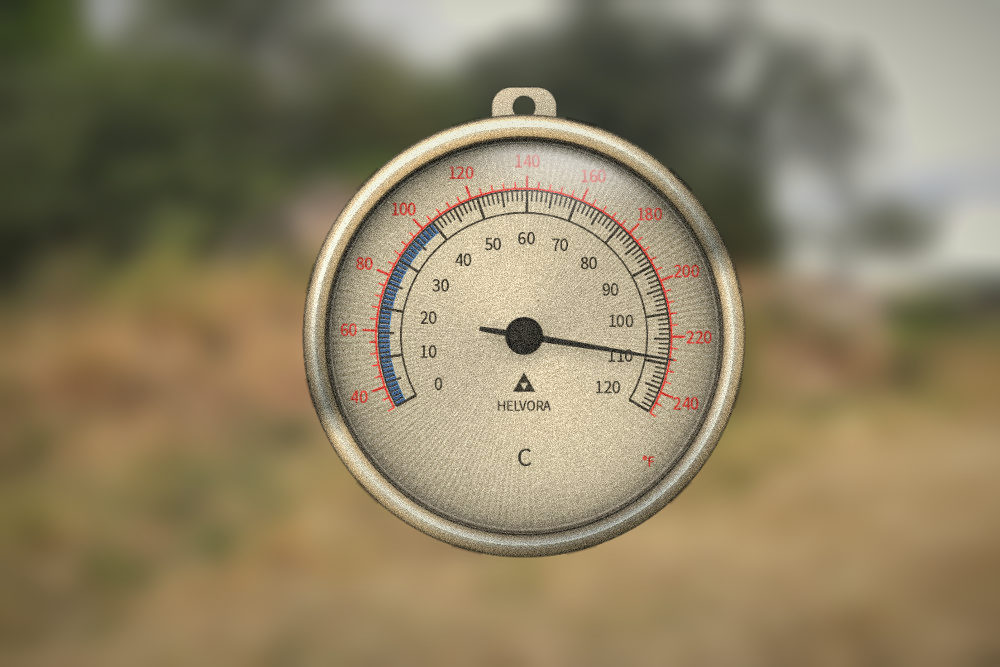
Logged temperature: value=109 unit=°C
